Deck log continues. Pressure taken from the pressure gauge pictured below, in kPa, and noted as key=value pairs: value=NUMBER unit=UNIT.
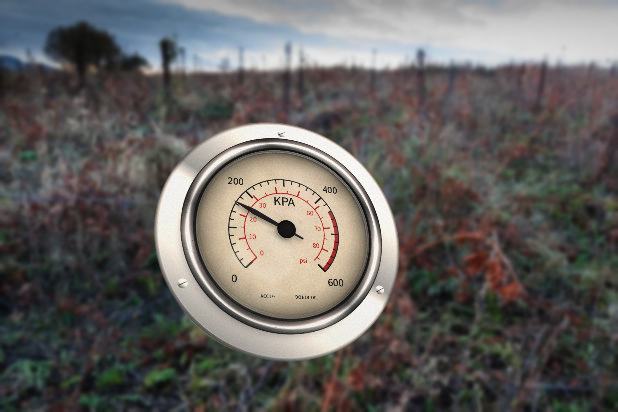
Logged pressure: value=160 unit=kPa
